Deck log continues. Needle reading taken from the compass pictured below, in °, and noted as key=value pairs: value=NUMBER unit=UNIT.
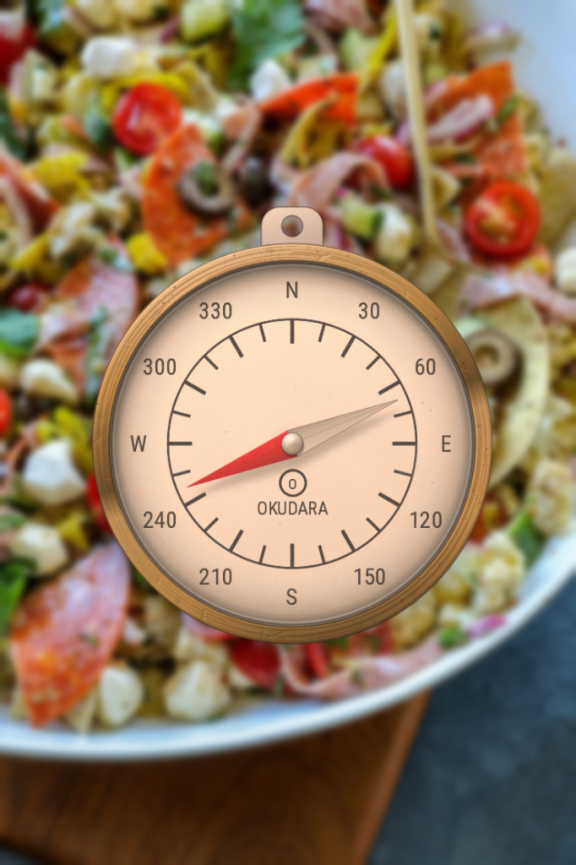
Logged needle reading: value=247.5 unit=°
